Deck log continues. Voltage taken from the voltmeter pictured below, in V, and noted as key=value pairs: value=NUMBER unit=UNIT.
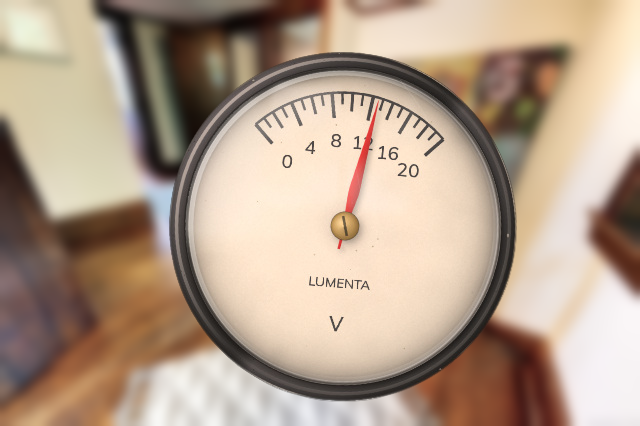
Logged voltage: value=12.5 unit=V
